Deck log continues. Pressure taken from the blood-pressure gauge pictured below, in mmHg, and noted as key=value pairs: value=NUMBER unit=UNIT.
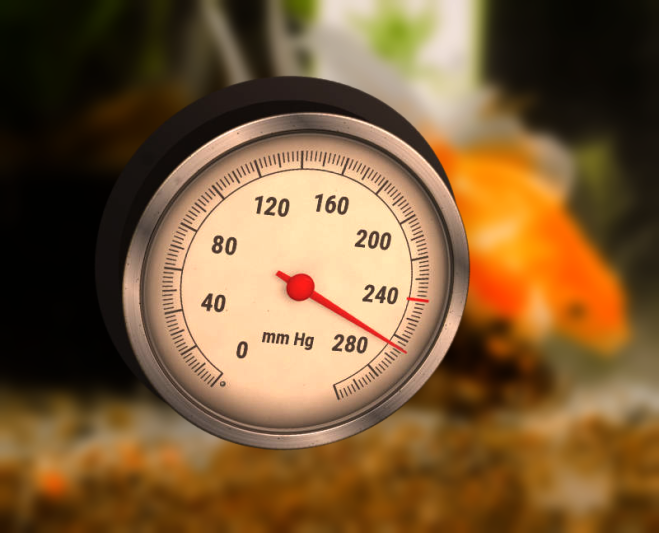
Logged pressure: value=264 unit=mmHg
